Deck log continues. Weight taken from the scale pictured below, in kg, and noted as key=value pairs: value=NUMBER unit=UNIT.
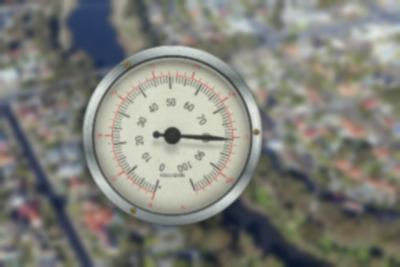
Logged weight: value=80 unit=kg
